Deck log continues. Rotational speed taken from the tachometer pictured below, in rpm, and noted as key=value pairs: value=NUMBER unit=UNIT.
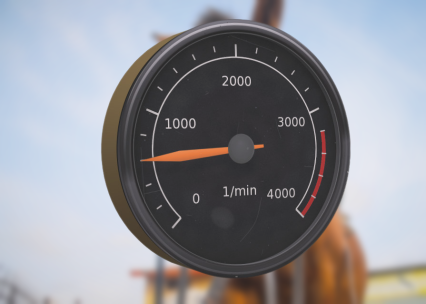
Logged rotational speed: value=600 unit=rpm
